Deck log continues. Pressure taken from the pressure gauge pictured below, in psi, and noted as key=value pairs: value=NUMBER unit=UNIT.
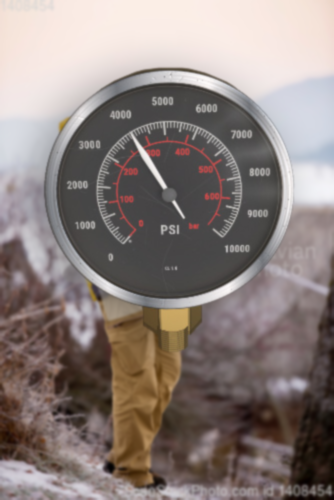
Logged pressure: value=4000 unit=psi
